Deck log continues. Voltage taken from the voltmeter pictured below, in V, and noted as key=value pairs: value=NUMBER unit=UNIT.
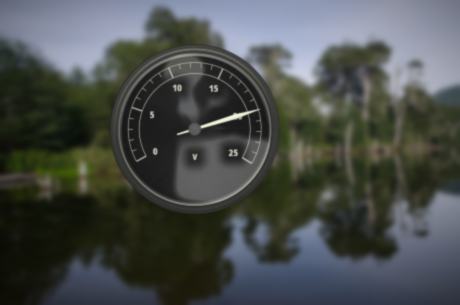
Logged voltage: value=20 unit=V
